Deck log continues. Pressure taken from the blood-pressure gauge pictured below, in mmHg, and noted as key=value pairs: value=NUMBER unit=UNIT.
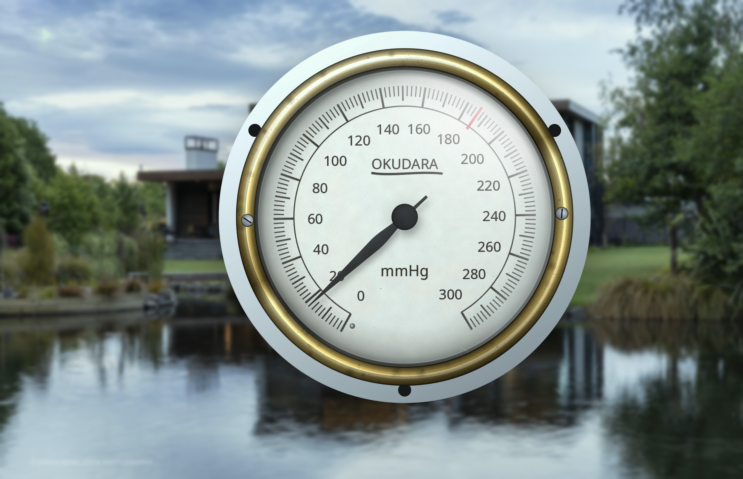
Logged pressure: value=18 unit=mmHg
